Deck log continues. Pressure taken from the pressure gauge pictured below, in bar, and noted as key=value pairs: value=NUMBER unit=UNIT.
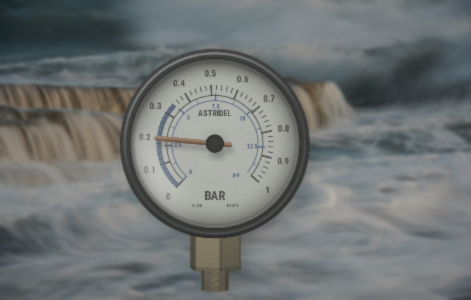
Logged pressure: value=0.2 unit=bar
